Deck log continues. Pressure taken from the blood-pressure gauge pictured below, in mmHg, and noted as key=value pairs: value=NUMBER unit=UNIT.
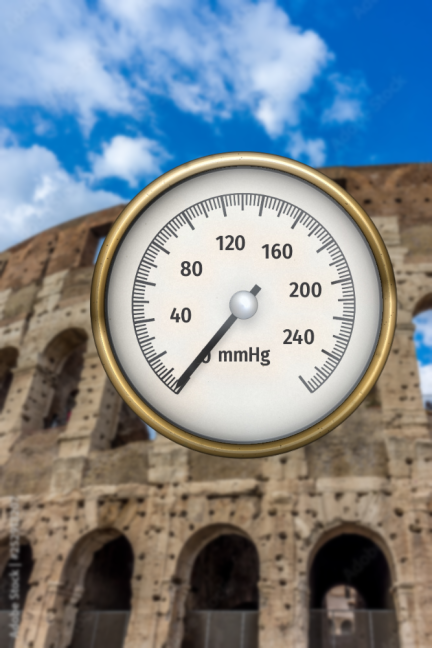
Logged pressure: value=2 unit=mmHg
